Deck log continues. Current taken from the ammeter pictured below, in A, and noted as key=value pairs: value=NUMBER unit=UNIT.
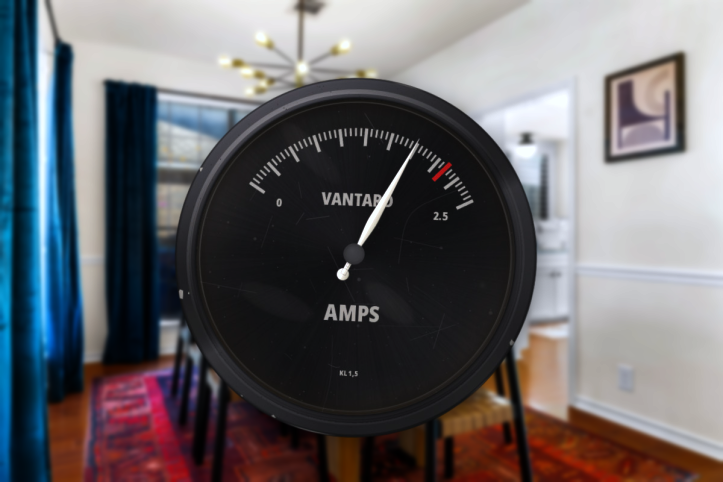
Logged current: value=1.75 unit=A
